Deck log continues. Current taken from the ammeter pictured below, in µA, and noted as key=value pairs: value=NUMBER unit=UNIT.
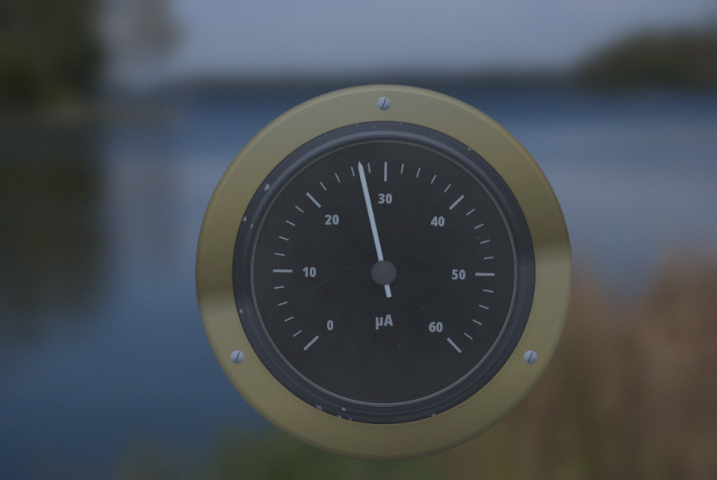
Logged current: value=27 unit=µA
